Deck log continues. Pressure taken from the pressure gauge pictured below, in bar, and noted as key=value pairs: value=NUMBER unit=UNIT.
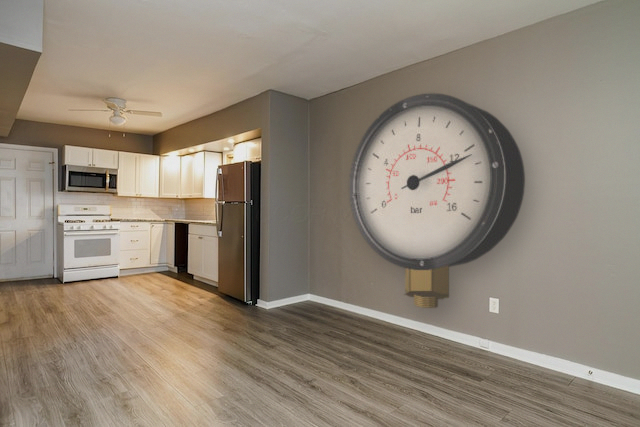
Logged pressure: value=12.5 unit=bar
